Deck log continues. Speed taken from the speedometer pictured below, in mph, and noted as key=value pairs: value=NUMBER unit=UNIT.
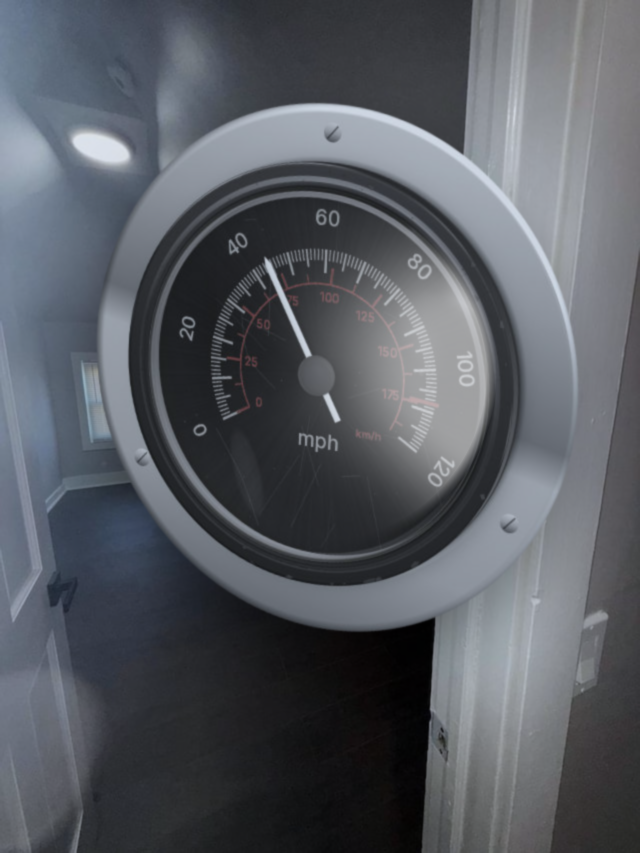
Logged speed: value=45 unit=mph
